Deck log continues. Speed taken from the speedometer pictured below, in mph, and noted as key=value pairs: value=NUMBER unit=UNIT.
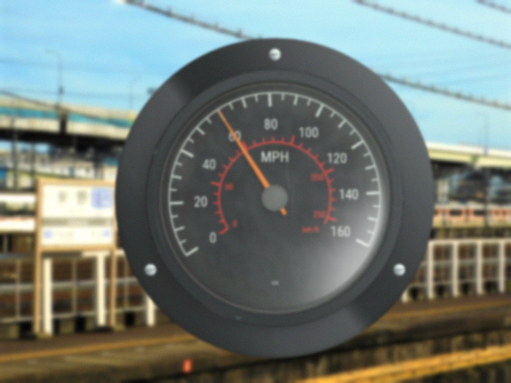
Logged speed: value=60 unit=mph
